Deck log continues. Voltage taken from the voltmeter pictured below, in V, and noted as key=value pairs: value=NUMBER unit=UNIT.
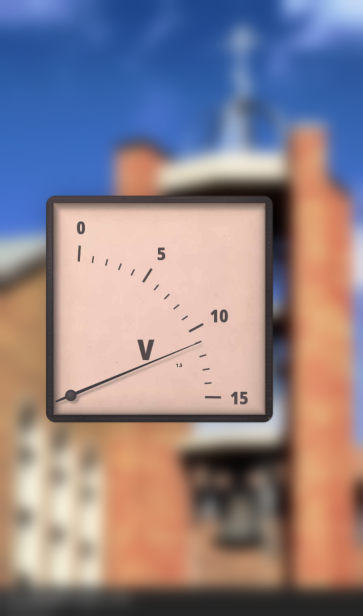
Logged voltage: value=11 unit=V
